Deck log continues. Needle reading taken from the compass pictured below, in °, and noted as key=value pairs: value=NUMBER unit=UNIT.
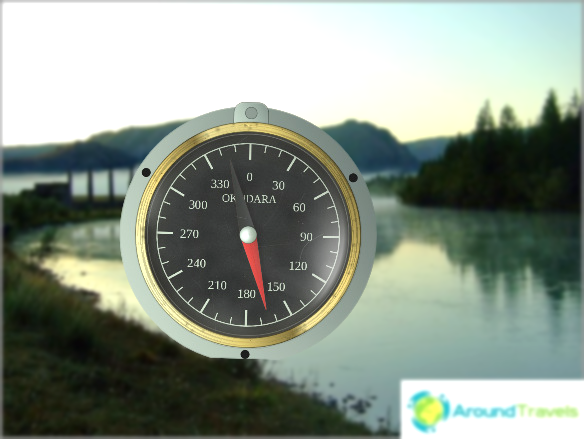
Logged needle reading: value=165 unit=°
